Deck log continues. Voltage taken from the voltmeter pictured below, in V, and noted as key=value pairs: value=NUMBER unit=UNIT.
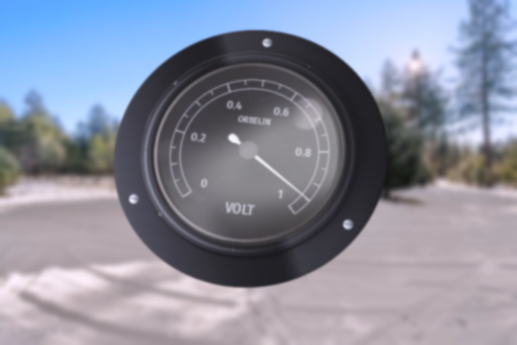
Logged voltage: value=0.95 unit=V
